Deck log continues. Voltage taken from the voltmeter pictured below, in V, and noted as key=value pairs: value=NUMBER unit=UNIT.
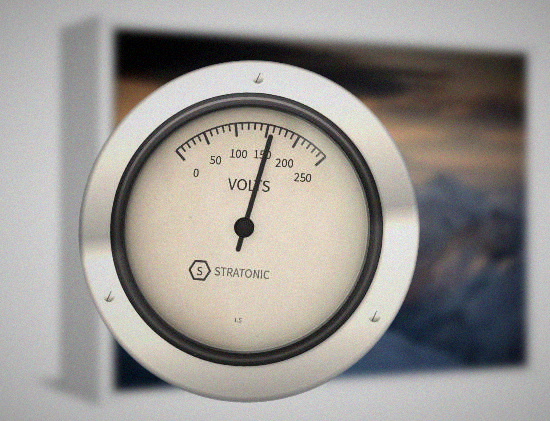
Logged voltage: value=160 unit=V
